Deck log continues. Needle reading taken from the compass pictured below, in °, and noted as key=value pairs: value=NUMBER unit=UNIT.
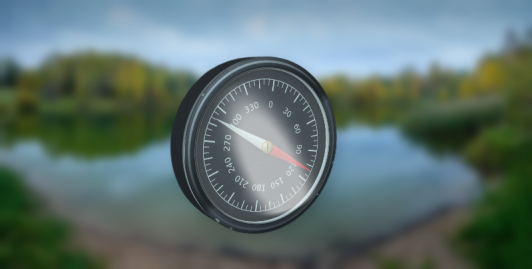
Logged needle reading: value=110 unit=°
